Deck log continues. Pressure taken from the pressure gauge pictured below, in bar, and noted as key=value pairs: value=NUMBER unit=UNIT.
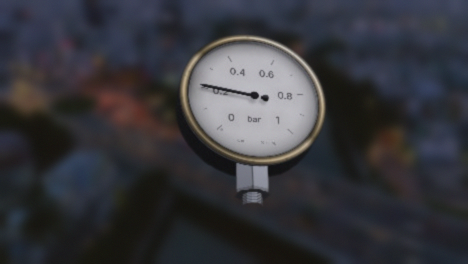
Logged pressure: value=0.2 unit=bar
